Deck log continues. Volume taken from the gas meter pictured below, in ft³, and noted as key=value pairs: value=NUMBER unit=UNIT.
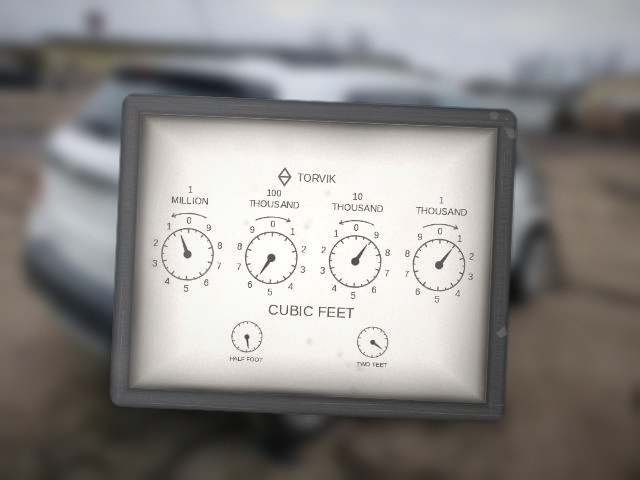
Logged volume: value=59100 unit=ft³
